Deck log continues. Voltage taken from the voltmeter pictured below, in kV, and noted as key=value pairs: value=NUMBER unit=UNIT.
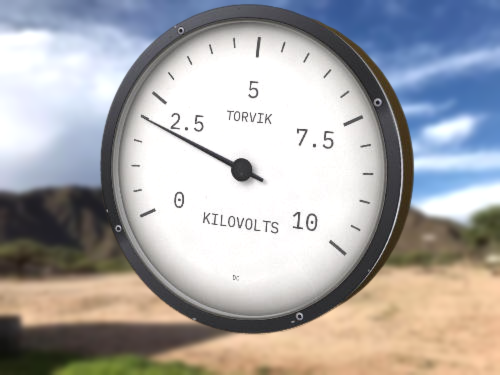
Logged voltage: value=2 unit=kV
